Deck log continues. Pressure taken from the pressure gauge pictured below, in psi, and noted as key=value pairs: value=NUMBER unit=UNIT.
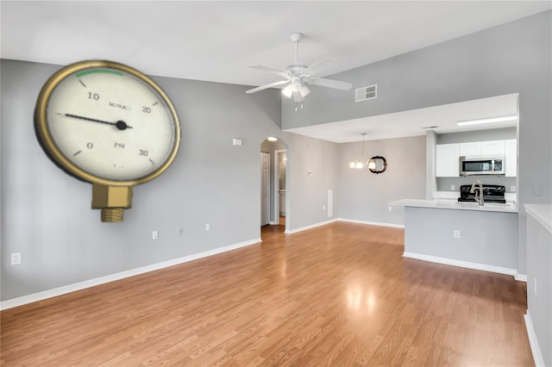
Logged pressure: value=5 unit=psi
